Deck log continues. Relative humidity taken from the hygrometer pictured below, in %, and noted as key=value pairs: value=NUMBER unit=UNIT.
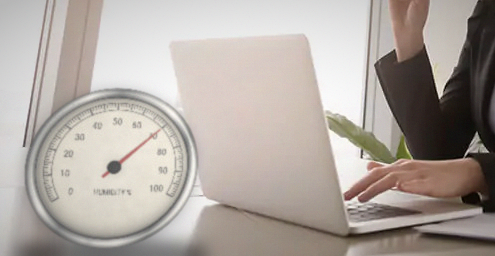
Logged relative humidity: value=70 unit=%
